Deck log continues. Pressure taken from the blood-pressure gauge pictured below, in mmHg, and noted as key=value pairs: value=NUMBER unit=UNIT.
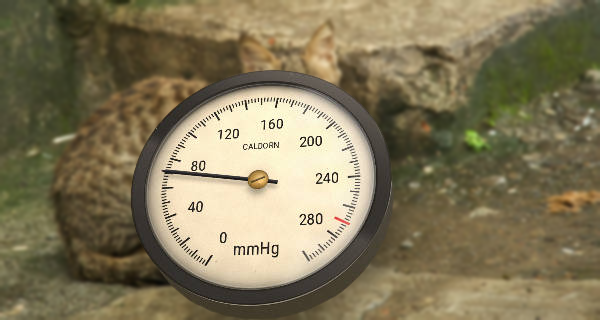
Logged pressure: value=70 unit=mmHg
